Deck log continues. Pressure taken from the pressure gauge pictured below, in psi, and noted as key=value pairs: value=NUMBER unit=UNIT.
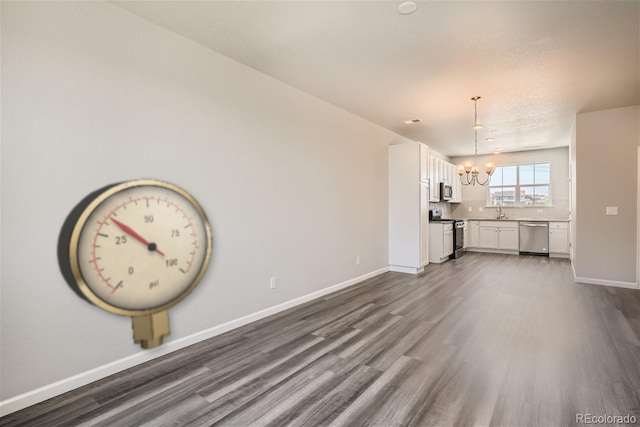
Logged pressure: value=32.5 unit=psi
